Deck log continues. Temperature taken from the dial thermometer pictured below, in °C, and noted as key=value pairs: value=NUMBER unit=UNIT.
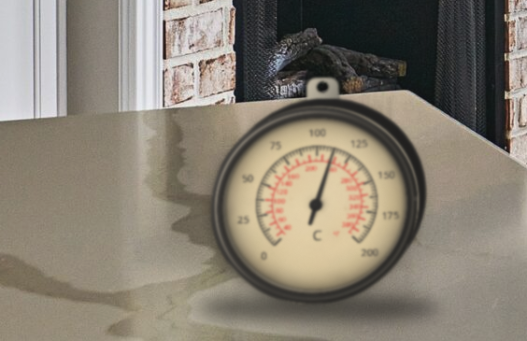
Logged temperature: value=112.5 unit=°C
